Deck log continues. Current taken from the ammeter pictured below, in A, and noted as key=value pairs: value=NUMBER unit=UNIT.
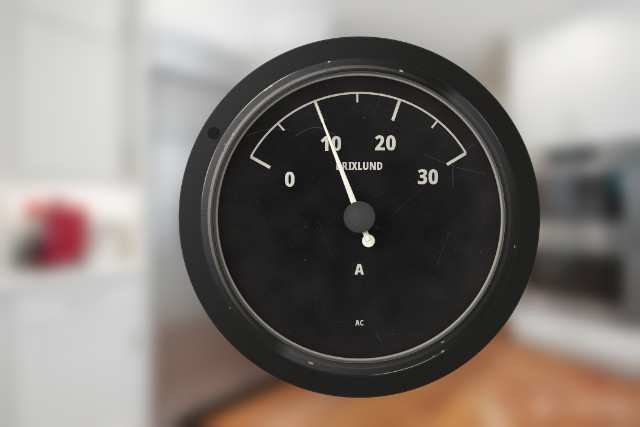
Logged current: value=10 unit=A
